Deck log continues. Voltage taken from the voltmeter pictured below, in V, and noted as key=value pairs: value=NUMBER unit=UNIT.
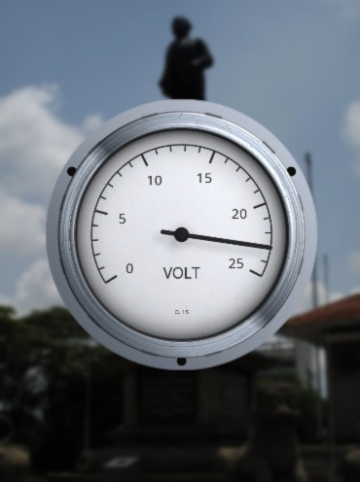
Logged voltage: value=23 unit=V
